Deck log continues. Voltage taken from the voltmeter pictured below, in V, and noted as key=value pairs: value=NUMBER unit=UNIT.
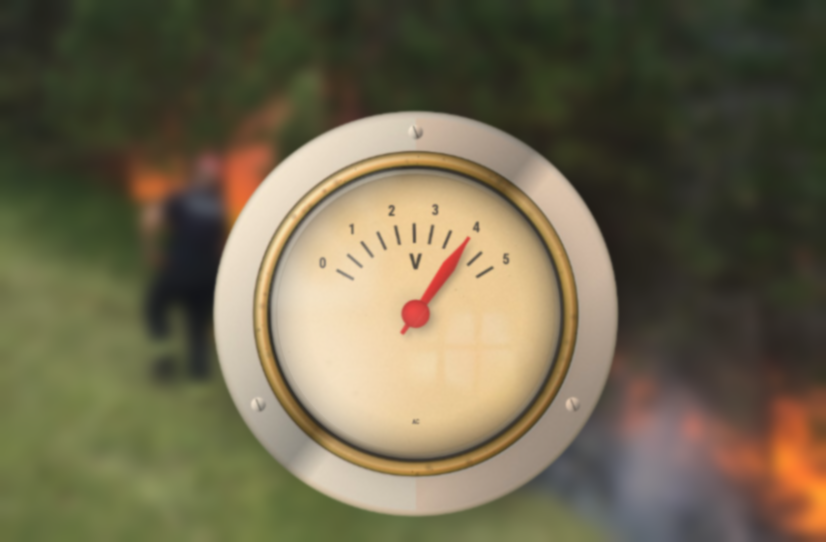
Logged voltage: value=4 unit=V
